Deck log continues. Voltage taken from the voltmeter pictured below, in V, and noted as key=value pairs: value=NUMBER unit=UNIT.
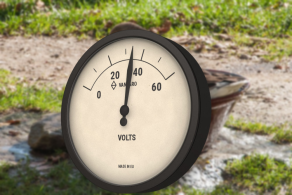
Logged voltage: value=35 unit=V
